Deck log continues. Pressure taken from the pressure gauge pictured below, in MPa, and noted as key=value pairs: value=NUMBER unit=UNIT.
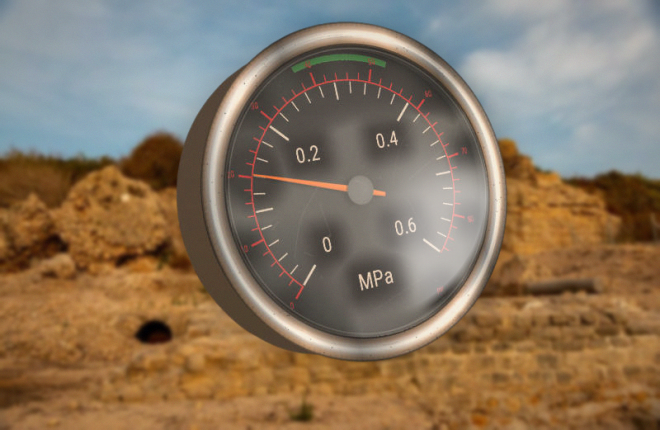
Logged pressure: value=0.14 unit=MPa
